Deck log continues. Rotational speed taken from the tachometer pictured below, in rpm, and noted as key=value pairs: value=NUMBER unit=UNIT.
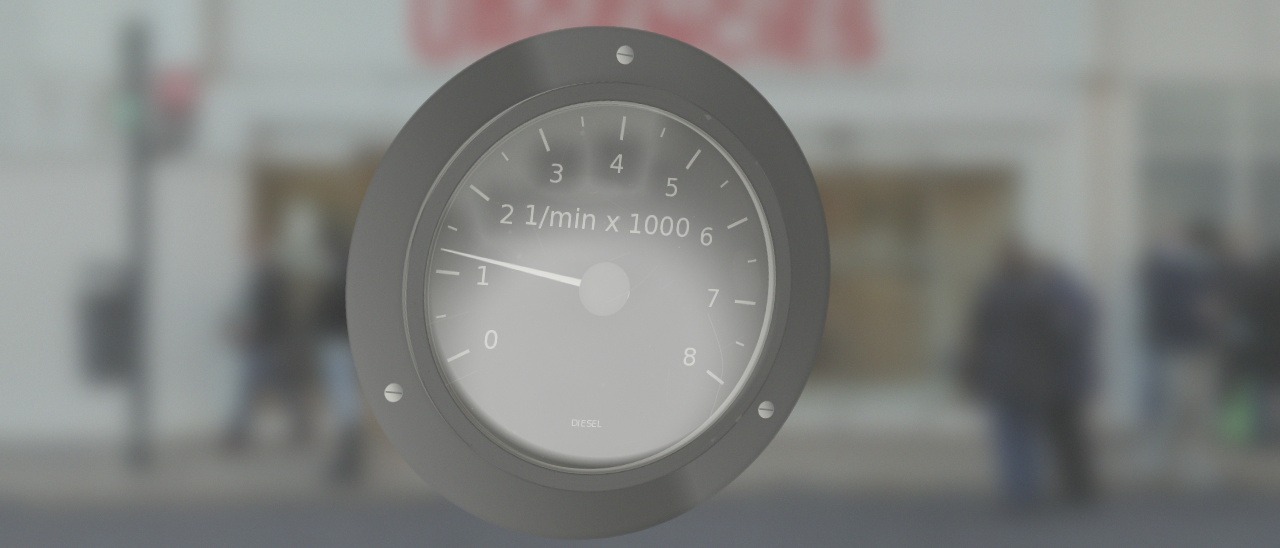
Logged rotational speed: value=1250 unit=rpm
